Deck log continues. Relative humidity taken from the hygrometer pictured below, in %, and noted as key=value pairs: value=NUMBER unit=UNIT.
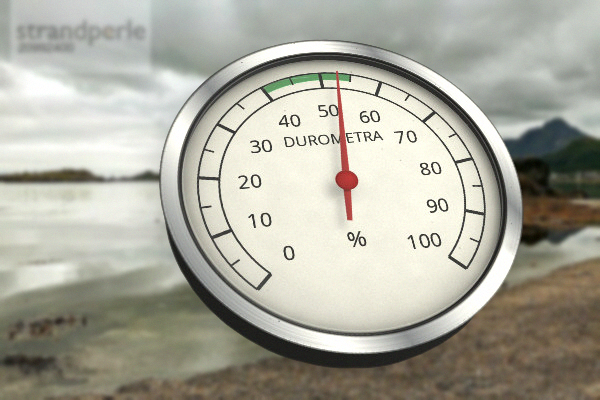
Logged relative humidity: value=52.5 unit=%
